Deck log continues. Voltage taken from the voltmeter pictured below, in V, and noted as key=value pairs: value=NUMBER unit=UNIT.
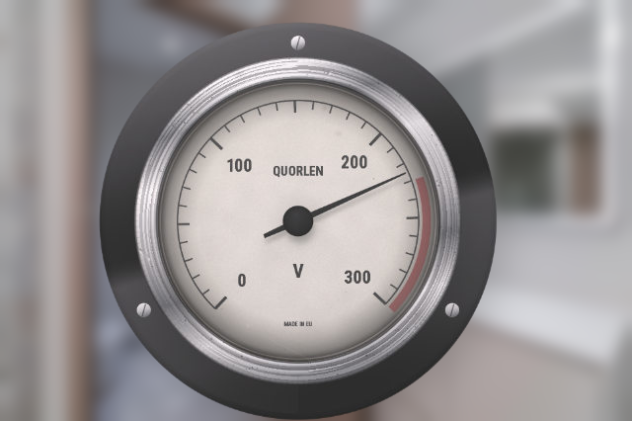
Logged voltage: value=225 unit=V
